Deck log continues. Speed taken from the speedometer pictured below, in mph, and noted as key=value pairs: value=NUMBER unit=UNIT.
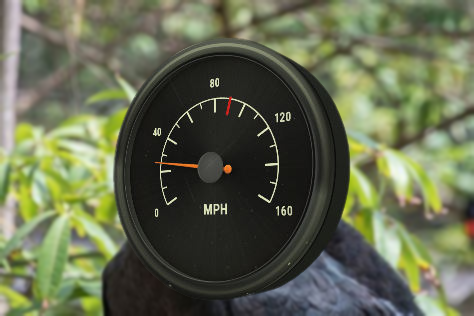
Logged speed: value=25 unit=mph
